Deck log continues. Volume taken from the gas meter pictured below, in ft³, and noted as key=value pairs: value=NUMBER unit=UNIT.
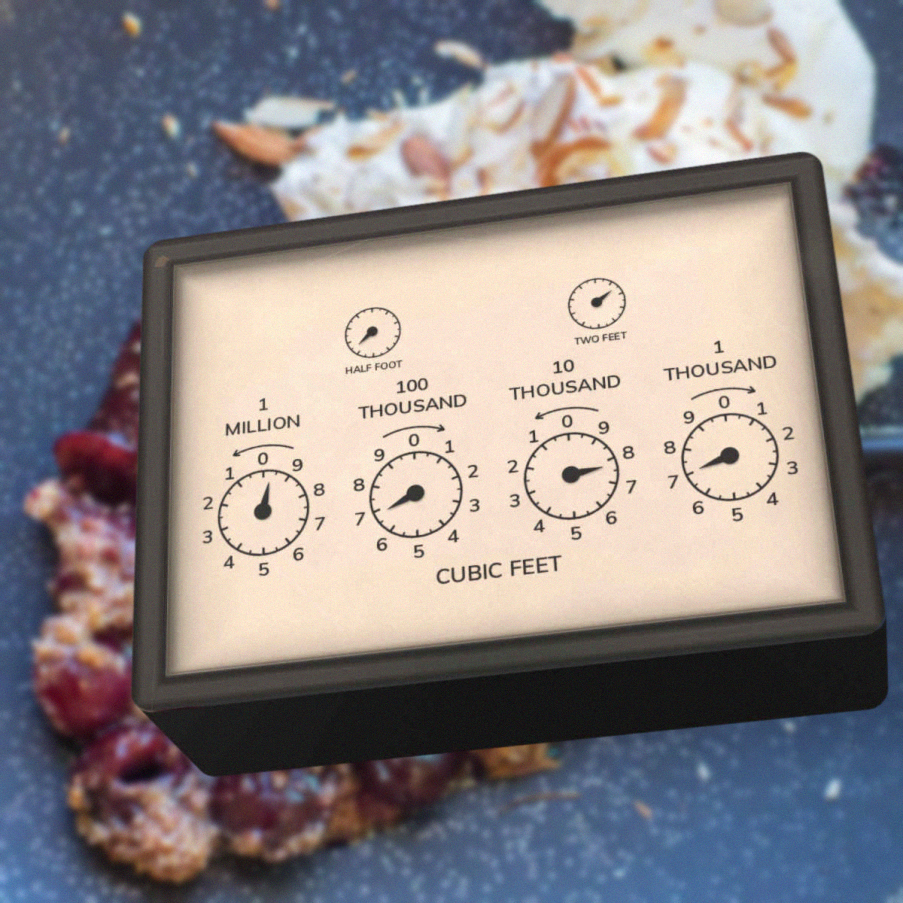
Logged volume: value=967700 unit=ft³
